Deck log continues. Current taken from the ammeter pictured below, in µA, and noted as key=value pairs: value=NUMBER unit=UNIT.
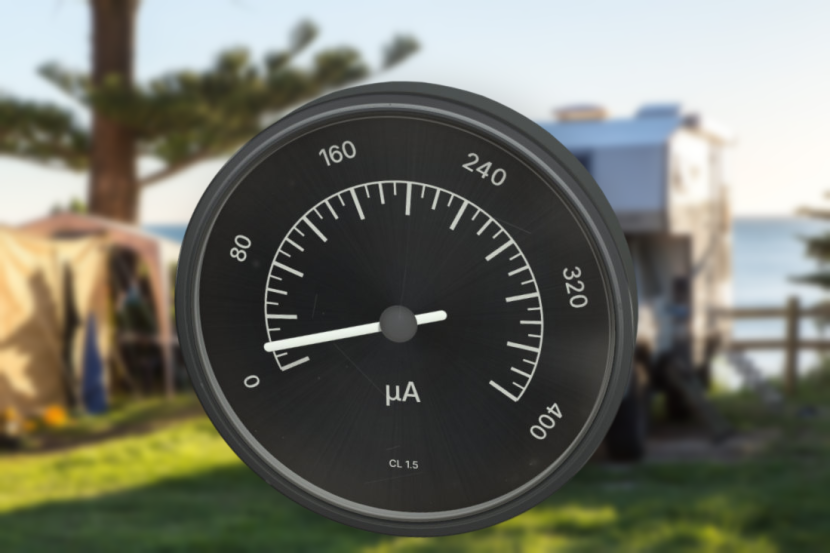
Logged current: value=20 unit=µA
